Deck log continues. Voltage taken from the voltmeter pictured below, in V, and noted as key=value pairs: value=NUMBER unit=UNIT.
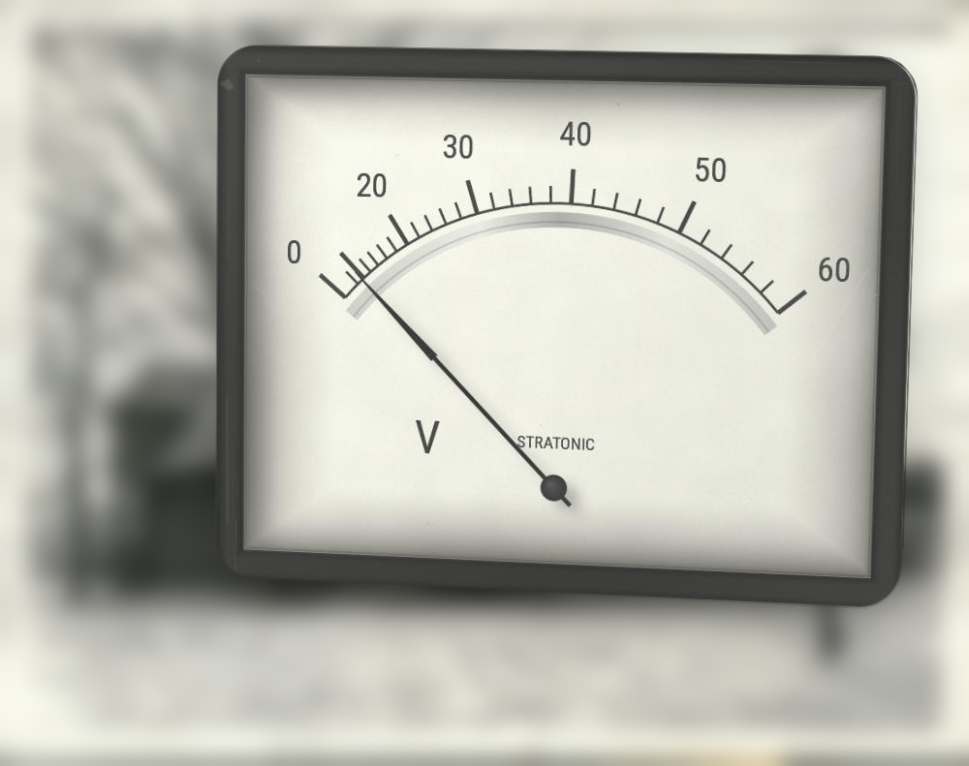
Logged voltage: value=10 unit=V
